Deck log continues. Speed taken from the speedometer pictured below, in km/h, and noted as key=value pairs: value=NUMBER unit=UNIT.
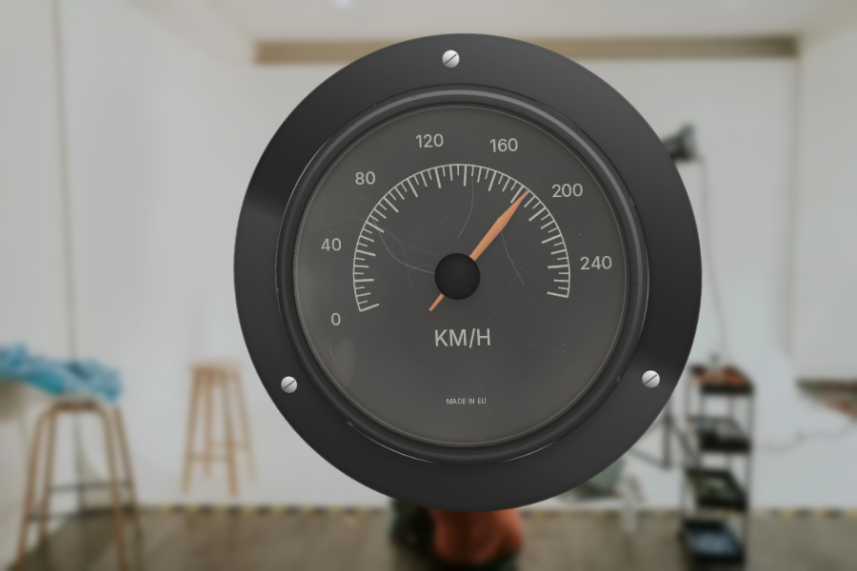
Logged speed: value=185 unit=km/h
